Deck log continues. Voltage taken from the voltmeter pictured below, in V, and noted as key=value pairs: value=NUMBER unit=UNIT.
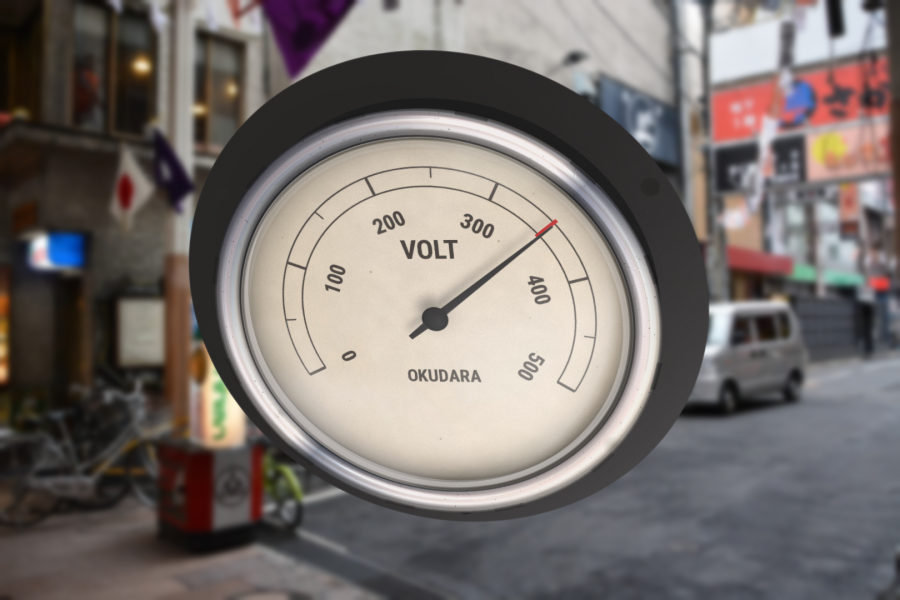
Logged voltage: value=350 unit=V
